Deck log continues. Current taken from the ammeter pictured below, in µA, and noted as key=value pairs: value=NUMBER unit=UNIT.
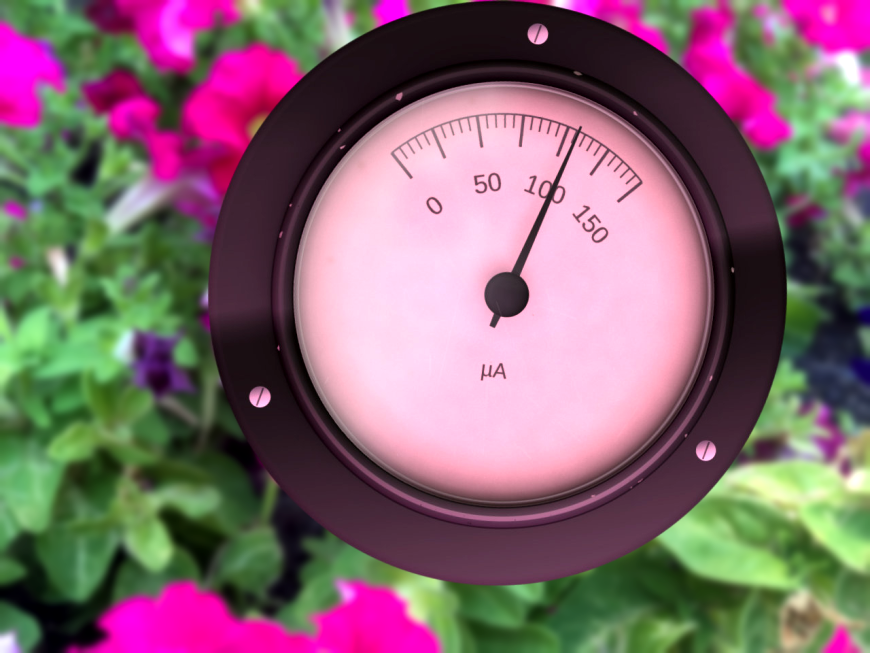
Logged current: value=105 unit=µA
